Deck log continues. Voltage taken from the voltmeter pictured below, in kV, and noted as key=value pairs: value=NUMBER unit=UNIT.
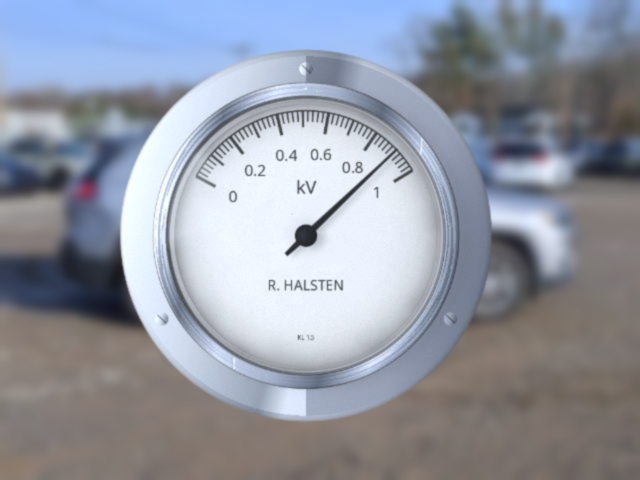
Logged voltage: value=0.9 unit=kV
